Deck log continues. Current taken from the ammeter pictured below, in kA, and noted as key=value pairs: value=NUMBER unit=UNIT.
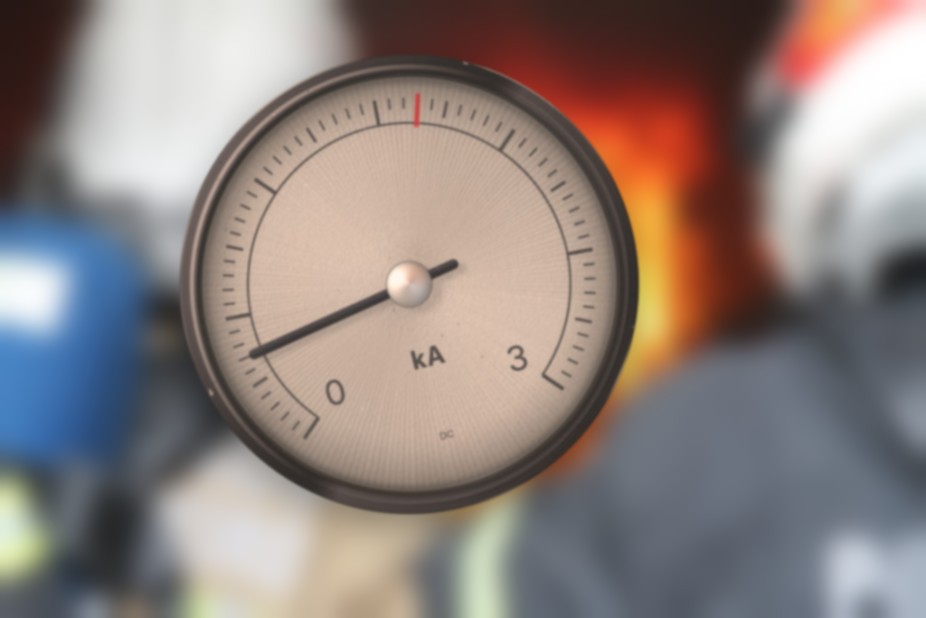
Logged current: value=0.35 unit=kA
